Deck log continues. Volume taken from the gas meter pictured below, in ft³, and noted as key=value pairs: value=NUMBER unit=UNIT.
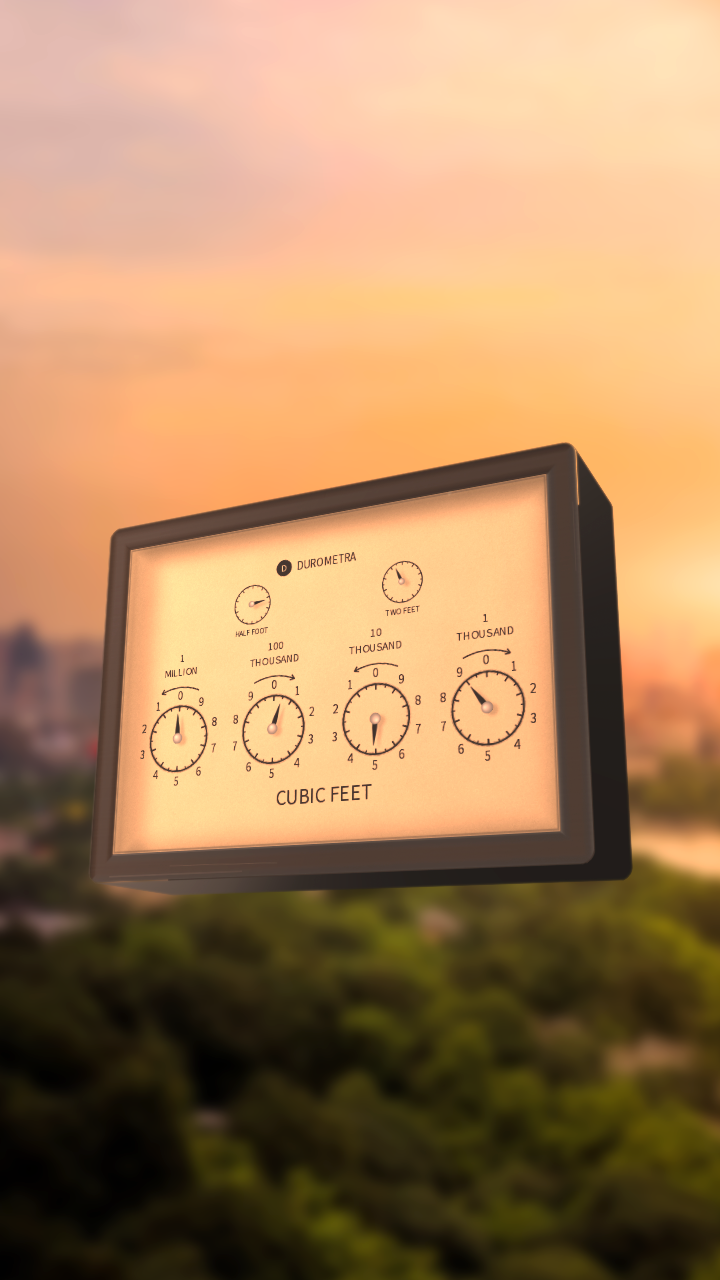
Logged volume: value=4900 unit=ft³
